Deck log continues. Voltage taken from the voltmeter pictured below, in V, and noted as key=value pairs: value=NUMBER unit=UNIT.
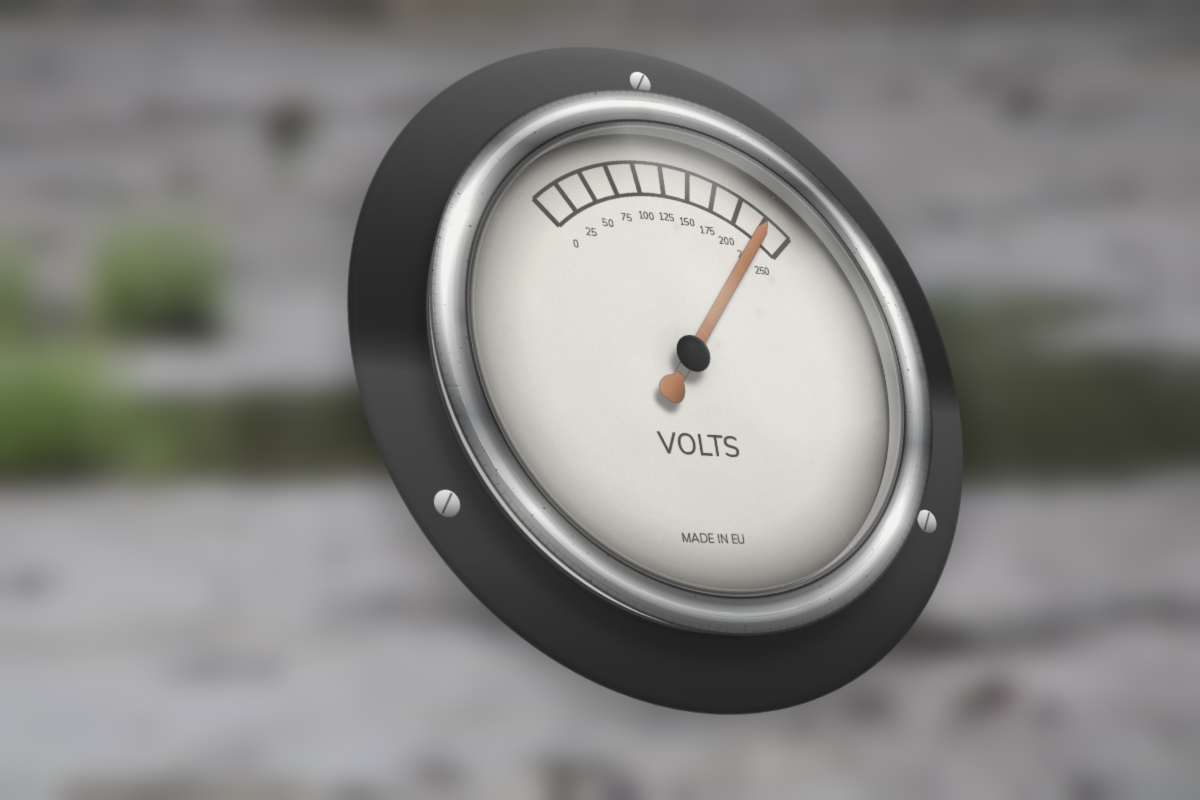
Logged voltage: value=225 unit=V
